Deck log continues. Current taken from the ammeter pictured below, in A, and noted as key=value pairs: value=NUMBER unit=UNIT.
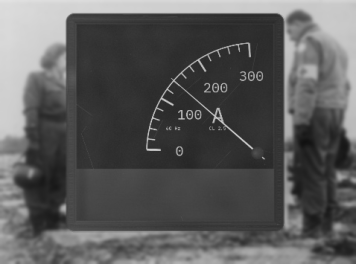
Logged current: value=140 unit=A
